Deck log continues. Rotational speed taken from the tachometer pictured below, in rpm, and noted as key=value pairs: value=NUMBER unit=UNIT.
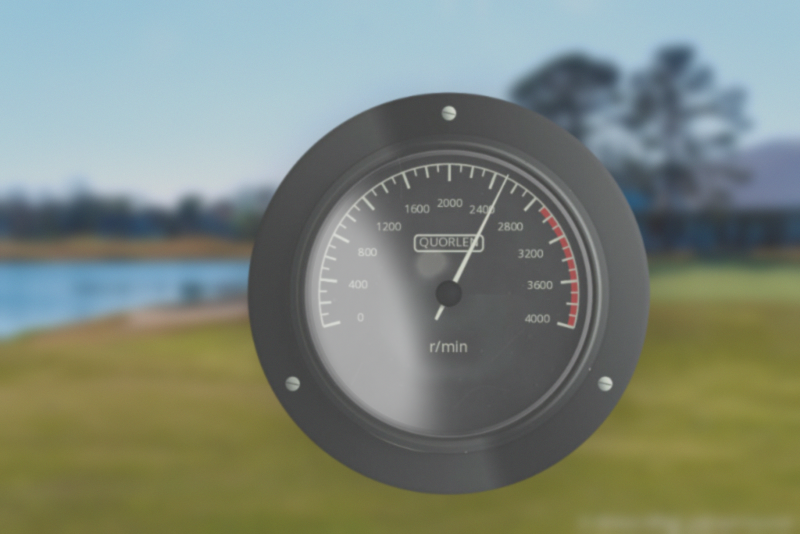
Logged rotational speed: value=2500 unit=rpm
